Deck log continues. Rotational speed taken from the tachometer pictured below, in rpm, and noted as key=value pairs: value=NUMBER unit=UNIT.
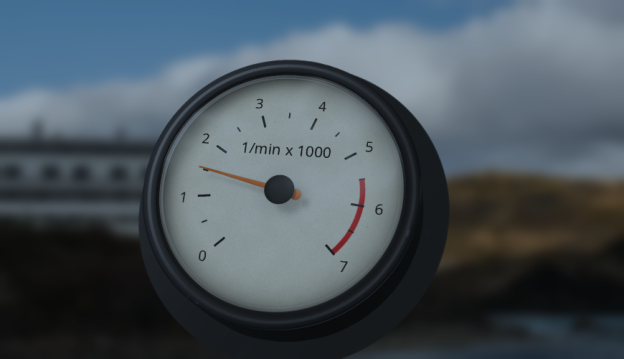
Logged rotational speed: value=1500 unit=rpm
